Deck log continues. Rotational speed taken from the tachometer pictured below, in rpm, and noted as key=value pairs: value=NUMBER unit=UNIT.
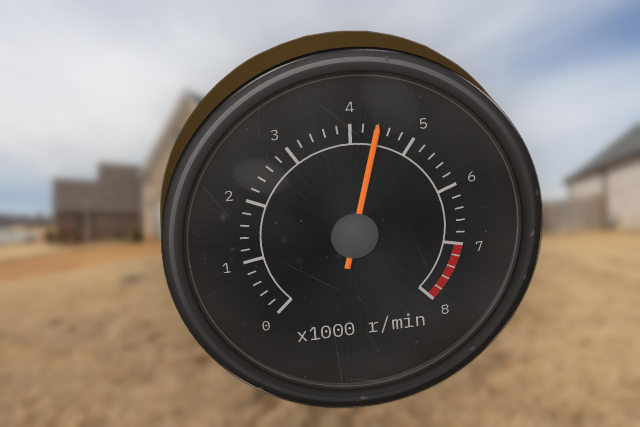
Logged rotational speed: value=4400 unit=rpm
